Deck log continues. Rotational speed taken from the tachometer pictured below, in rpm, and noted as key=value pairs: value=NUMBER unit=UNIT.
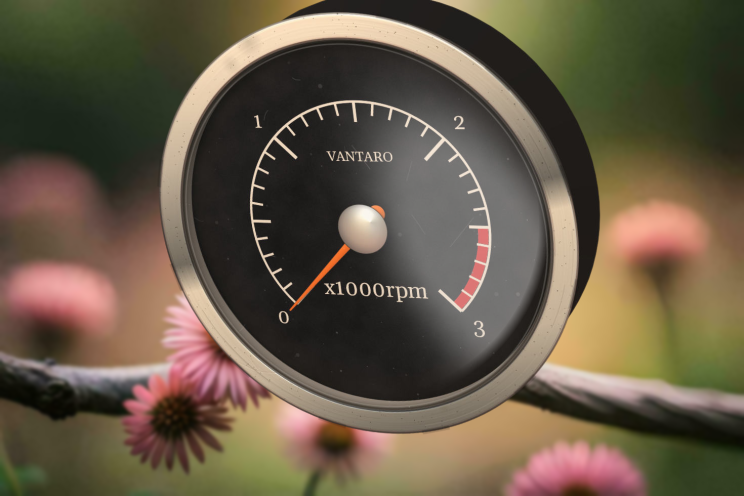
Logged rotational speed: value=0 unit=rpm
